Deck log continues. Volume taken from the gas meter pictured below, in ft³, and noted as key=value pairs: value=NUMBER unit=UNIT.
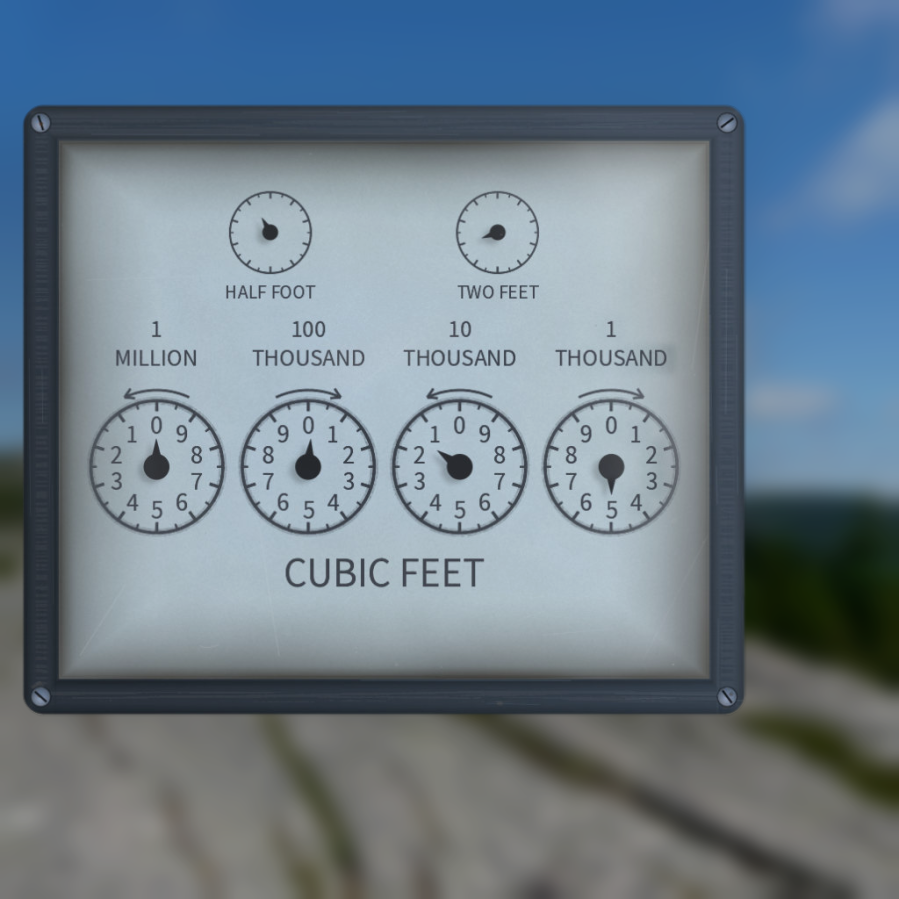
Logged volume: value=1500 unit=ft³
